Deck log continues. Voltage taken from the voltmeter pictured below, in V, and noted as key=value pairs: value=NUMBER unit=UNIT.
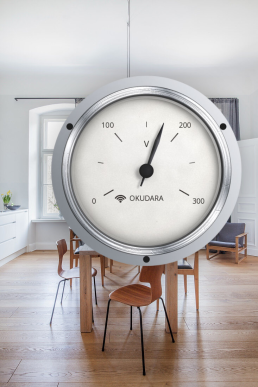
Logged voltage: value=175 unit=V
